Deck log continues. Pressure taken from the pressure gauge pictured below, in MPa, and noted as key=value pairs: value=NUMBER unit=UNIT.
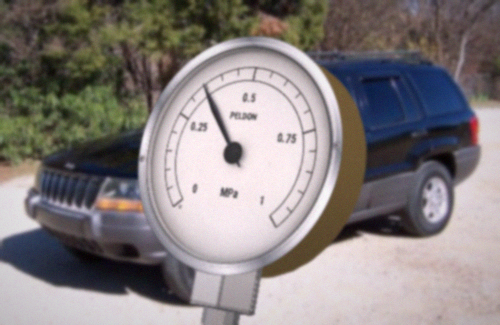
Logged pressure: value=0.35 unit=MPa
